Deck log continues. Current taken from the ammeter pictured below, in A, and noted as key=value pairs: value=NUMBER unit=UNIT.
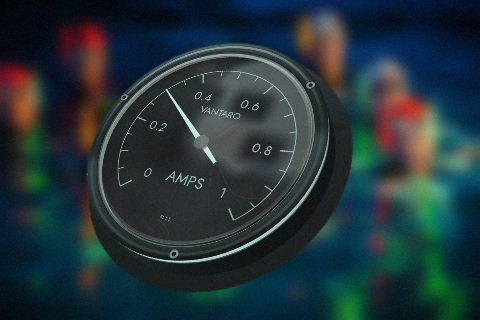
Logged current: value=0.3 unit=A
